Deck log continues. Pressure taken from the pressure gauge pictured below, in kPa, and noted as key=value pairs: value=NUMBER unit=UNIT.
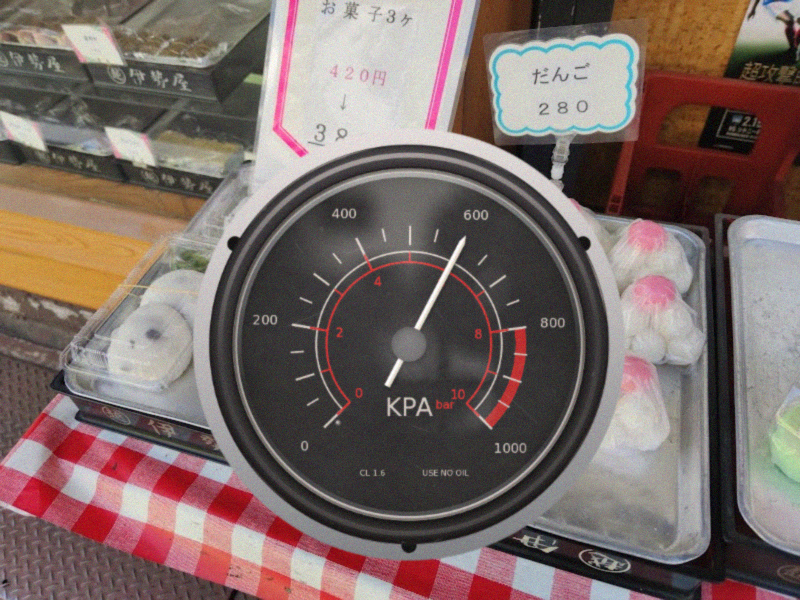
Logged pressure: value=600 unit=kPa
